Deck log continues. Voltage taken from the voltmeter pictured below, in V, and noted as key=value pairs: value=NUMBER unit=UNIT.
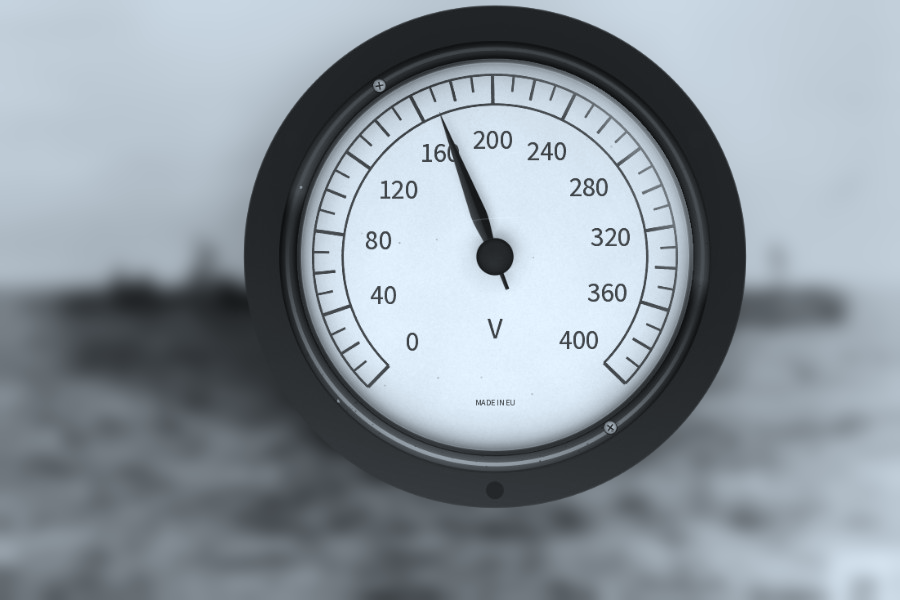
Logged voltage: value=170 unit=V
